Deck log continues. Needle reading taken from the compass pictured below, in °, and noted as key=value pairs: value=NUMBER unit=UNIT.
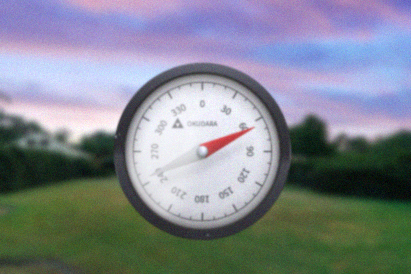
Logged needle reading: value=65 unit=°
